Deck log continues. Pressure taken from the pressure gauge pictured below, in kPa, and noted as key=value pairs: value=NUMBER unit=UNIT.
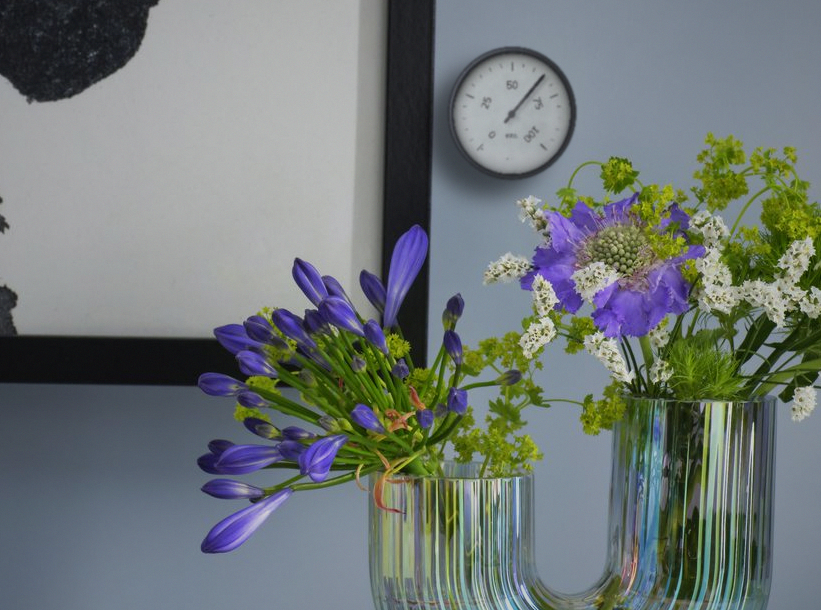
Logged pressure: value=65 unit=kPa
